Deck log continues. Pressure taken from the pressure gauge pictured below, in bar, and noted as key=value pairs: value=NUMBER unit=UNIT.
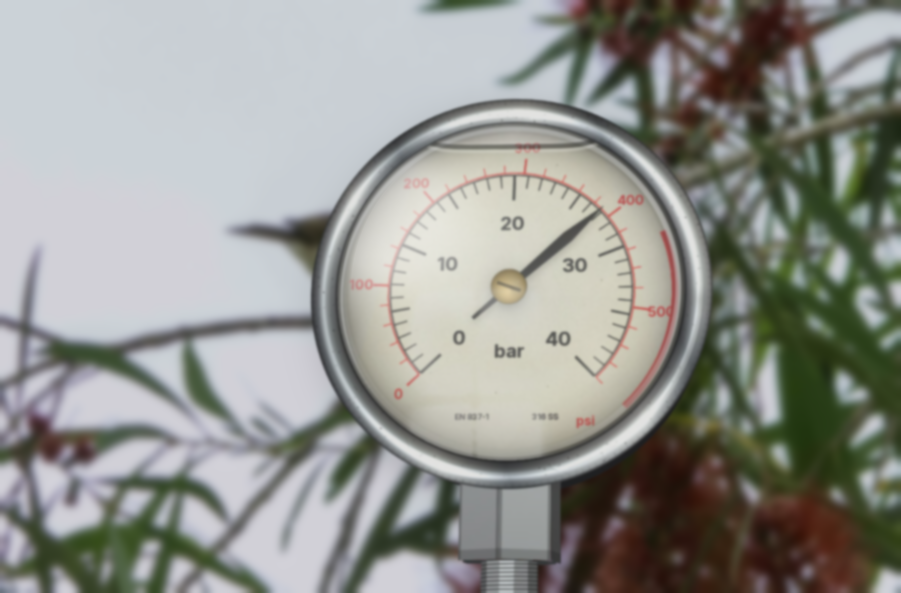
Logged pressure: value=27 unit=bar
